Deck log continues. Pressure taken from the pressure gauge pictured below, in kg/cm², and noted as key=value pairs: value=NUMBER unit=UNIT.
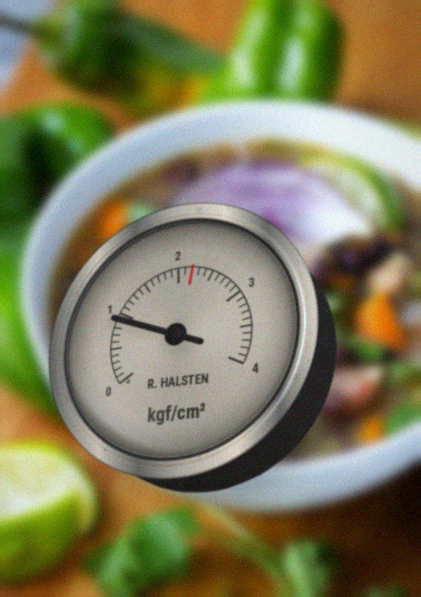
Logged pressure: value=0.9 unit=kg/cm²
